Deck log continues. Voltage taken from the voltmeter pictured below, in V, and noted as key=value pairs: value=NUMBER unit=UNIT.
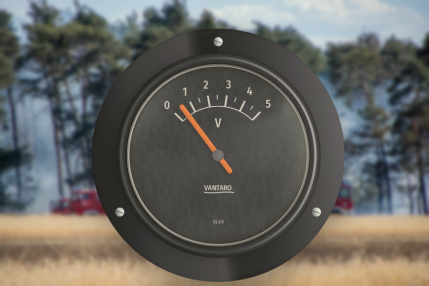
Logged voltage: value=0.5 unit=V
